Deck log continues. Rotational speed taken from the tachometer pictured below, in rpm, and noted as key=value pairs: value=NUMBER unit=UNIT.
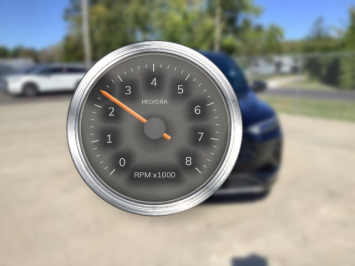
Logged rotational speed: value=2400 unit=rpm
